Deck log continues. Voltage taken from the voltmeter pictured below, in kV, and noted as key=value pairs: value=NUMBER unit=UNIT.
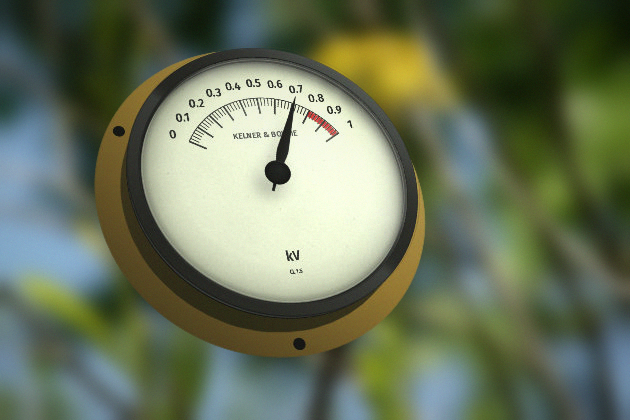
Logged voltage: value=0.7 unit=kV
